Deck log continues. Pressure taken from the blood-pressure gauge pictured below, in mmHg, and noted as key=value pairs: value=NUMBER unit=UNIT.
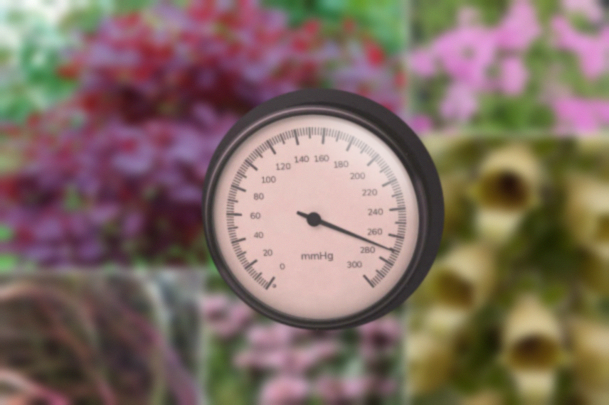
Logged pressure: value=270 unit=mmHg
